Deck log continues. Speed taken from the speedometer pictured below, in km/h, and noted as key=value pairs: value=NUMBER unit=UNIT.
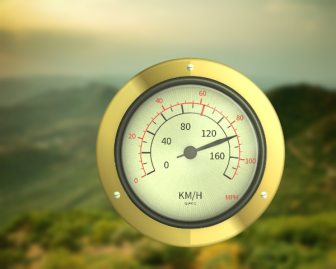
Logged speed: value=140 unit=km/h
